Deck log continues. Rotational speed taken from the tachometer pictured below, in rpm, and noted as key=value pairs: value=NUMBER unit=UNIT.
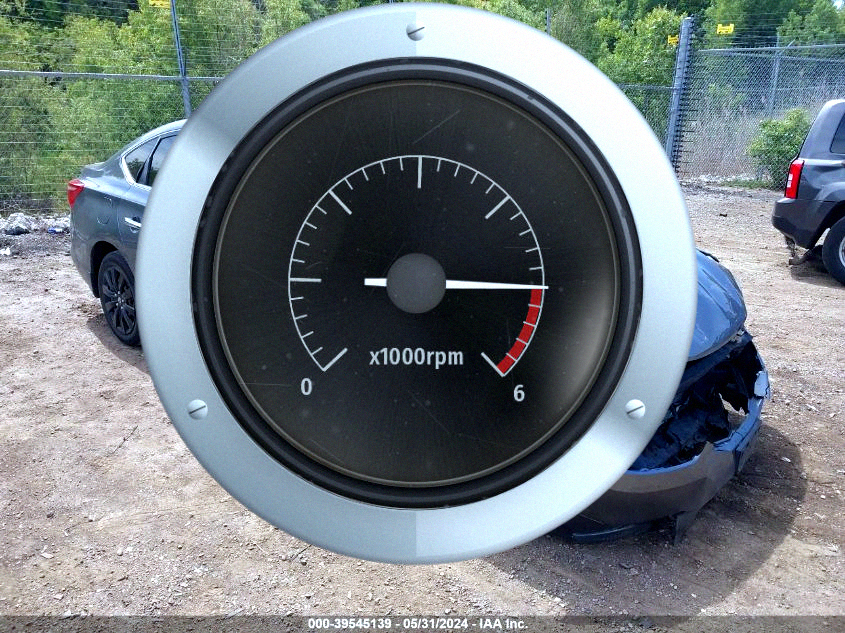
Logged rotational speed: value=5000 unit=rpm
